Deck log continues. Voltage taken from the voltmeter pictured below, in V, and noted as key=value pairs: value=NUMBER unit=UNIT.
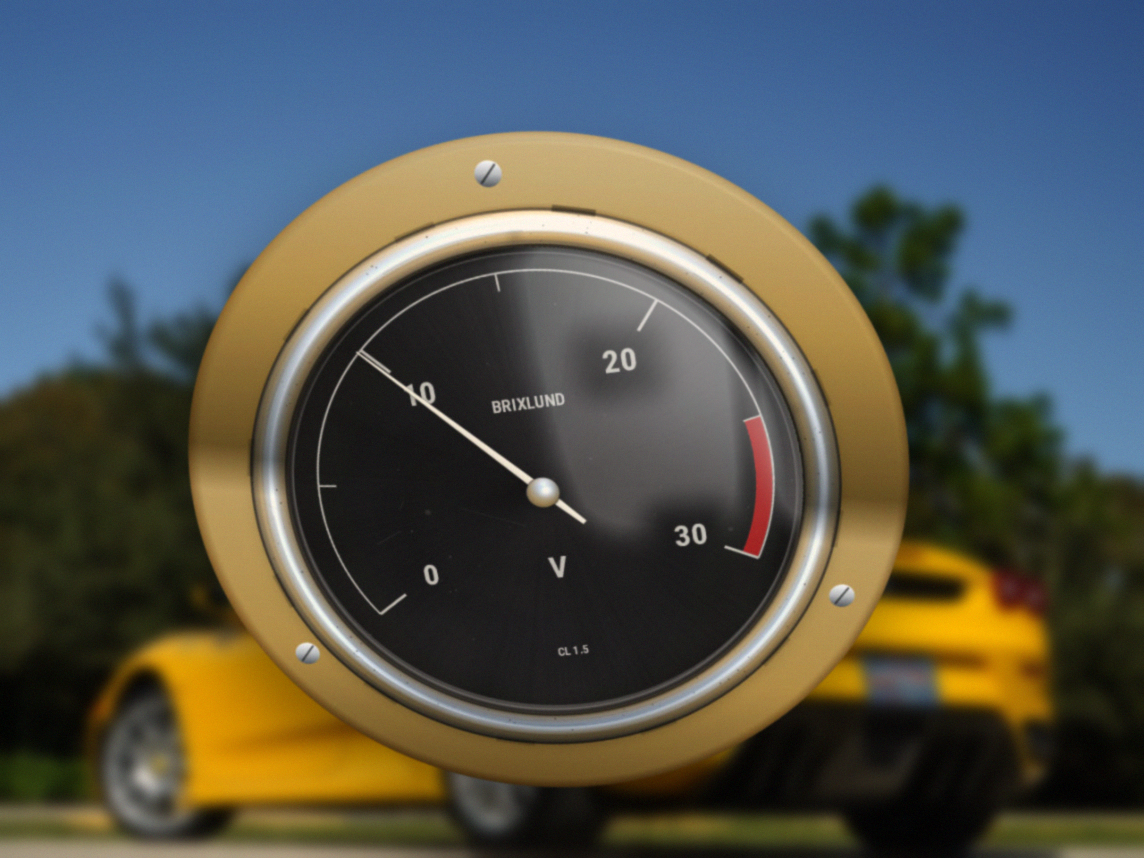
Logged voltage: value=10 unit=V
